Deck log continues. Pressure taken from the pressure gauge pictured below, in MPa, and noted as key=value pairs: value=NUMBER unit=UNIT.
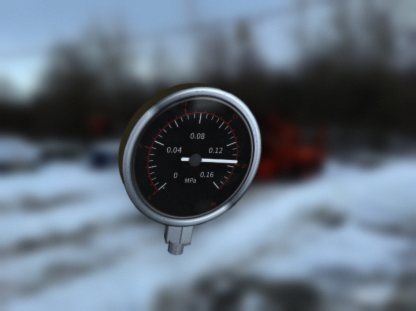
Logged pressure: value=0.135 unit=MPa
